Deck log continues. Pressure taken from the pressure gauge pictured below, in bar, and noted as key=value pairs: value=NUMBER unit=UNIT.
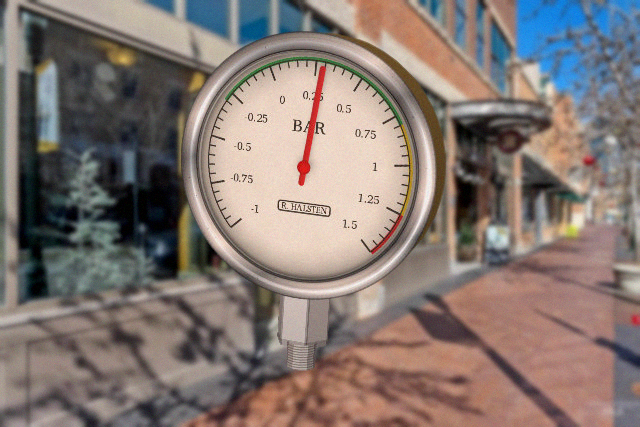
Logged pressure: value=0.3 unit=bar
